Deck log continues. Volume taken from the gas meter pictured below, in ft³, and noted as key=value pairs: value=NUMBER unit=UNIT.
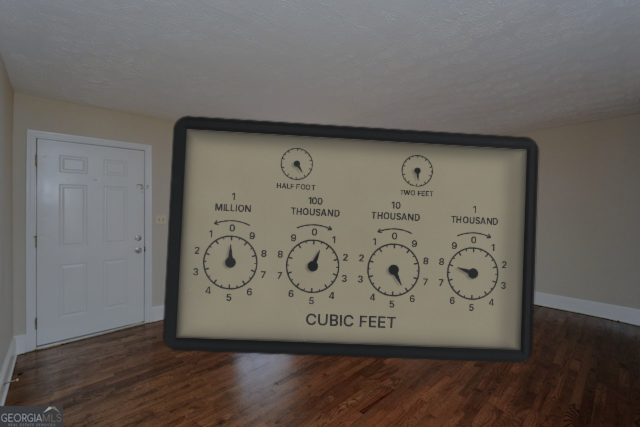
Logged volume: value=5800 unit=ft³
